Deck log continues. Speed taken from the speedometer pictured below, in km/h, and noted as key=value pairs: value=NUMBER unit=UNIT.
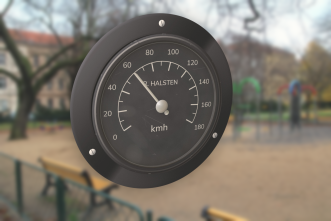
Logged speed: value=60 unit=km/h
